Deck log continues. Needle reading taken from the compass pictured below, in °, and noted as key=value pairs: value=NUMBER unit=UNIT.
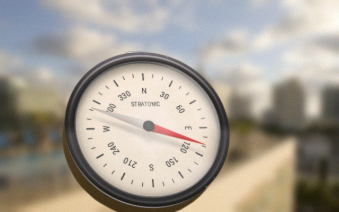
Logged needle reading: value=110 unit=°
